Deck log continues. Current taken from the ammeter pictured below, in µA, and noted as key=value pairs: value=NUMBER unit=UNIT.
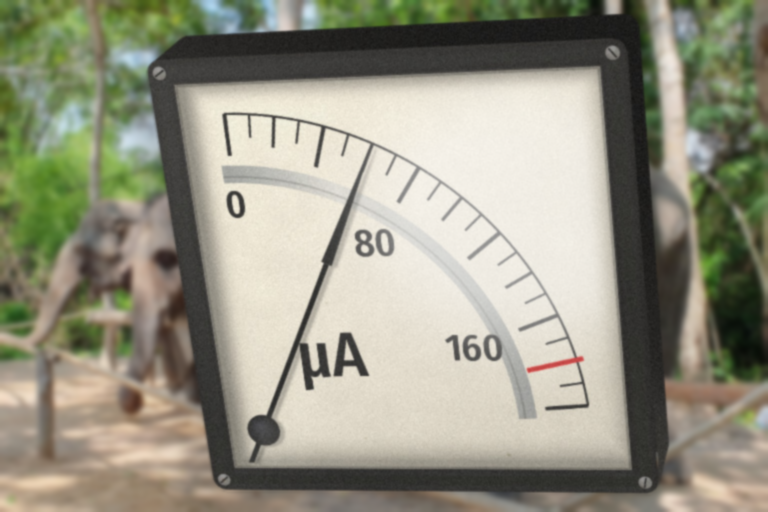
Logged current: value=60 unit=µA
